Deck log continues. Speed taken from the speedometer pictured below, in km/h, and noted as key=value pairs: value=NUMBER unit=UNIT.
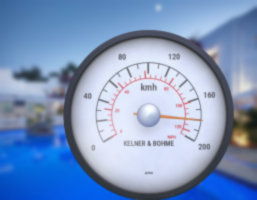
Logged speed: value=180 unit=km/h
